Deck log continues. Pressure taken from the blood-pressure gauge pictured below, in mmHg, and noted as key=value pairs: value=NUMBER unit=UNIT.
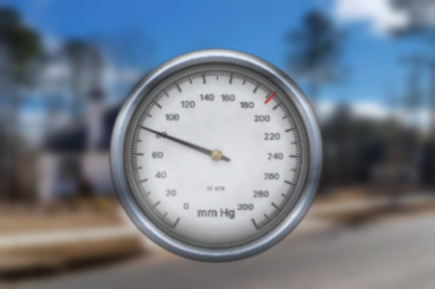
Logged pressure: value=80 unit=mmHg
